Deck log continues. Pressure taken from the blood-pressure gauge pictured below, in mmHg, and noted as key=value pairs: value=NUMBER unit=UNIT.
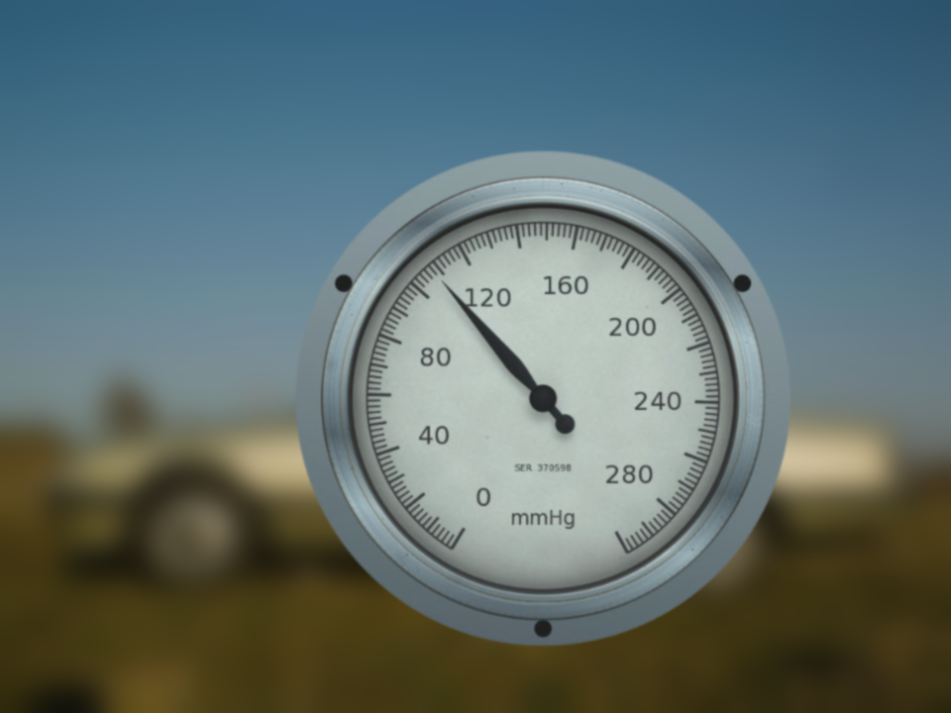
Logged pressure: value=108 unit=mmHg
